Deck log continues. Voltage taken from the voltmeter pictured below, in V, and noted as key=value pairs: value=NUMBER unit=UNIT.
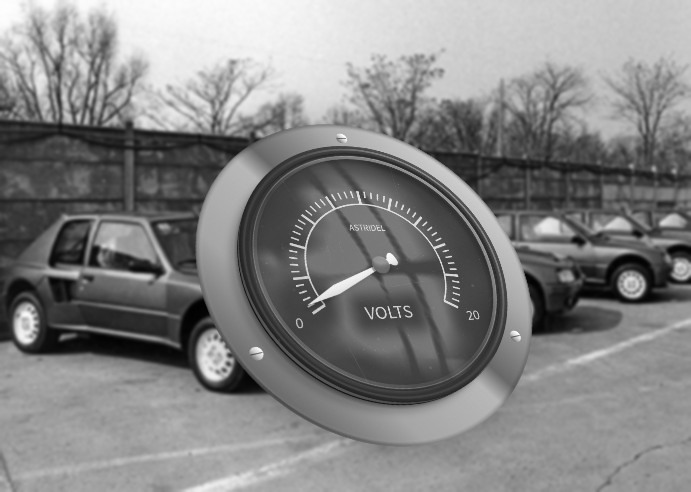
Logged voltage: value=0.4 unit=V
